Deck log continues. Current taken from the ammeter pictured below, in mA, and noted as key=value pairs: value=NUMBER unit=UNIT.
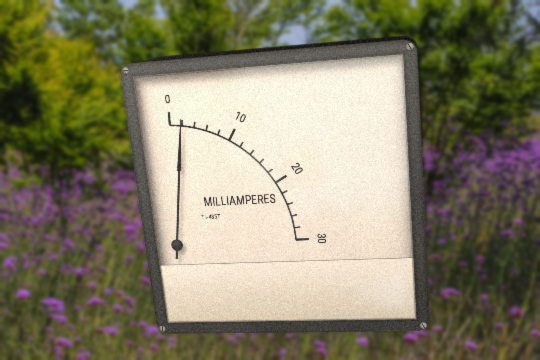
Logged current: value=2 unit=mA
